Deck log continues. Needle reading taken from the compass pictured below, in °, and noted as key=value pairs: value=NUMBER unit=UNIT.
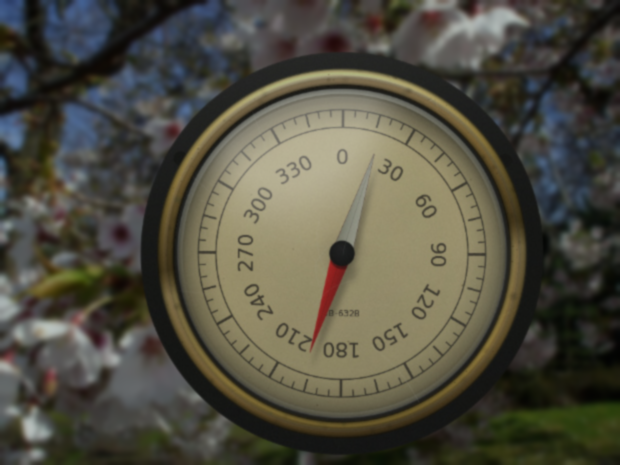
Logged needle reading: value=197.5 unit=°
